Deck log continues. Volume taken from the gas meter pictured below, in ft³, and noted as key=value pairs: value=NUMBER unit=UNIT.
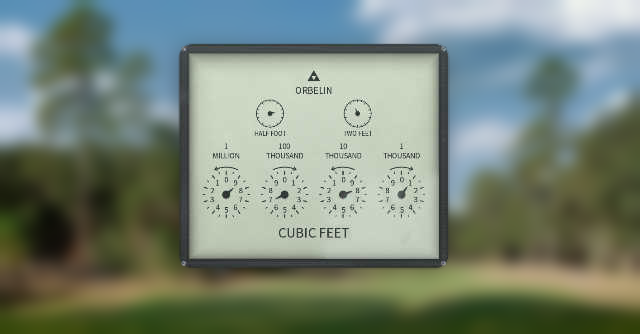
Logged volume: value=868100 unit=ft³
